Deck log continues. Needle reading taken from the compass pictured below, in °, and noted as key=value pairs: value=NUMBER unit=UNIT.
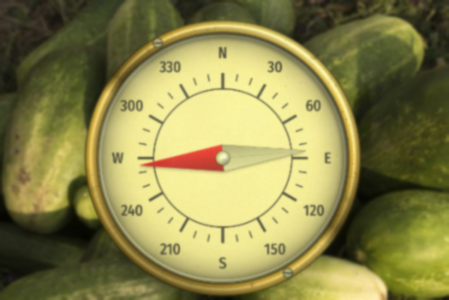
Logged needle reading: value=265 unit=°
